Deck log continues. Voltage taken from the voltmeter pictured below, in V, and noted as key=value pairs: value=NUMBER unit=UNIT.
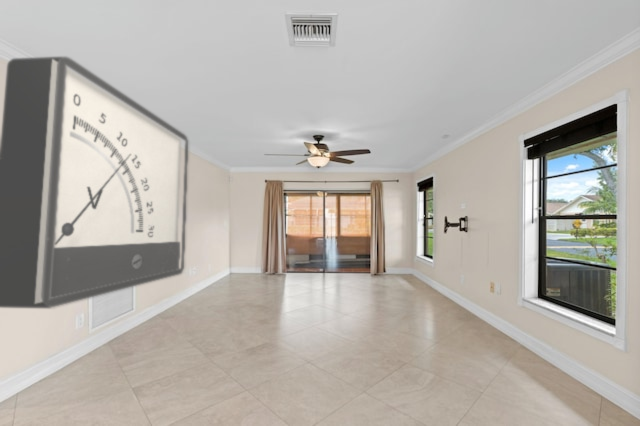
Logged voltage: value=12.5 unit=V
